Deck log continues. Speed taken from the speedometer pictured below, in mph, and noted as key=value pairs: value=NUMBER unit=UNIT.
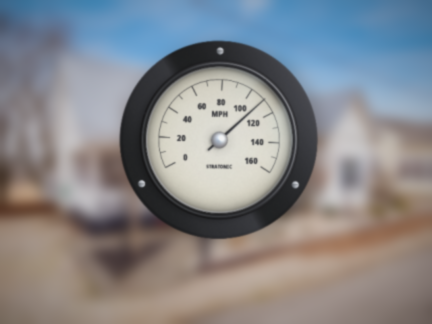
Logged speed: value=110 unit=mph
